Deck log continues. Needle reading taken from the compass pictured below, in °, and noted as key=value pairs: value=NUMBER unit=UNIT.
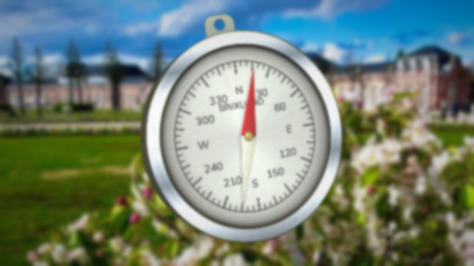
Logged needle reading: value=15 unit=°
